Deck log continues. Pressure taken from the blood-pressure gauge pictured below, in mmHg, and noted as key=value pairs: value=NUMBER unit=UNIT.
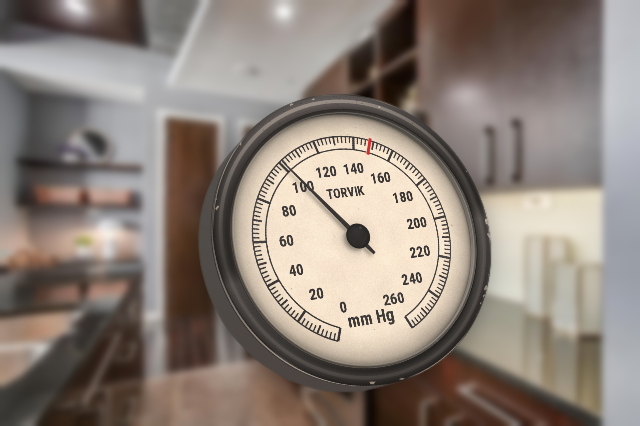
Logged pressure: value=100 unit=mmHg
